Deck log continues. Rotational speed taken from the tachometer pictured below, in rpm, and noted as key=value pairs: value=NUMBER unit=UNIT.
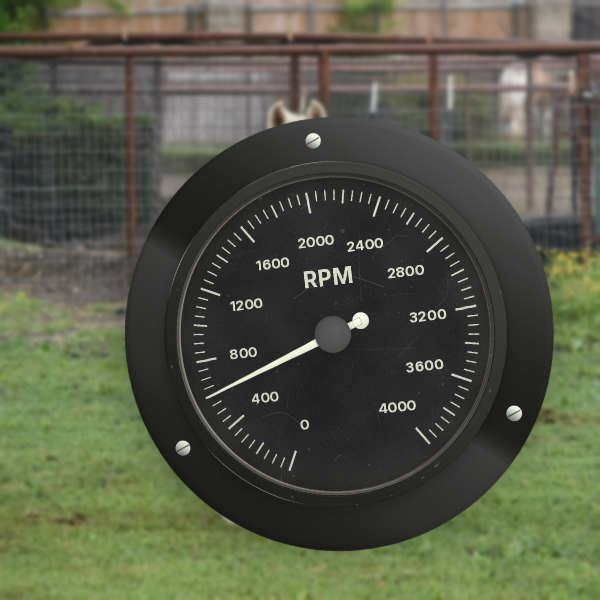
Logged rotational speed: value=600 unit=rpm
